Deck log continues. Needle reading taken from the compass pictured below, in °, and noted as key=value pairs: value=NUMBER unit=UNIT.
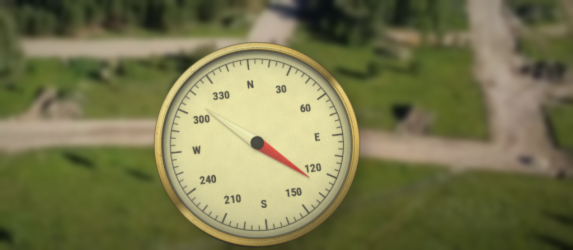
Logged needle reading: value=130 unit=°
